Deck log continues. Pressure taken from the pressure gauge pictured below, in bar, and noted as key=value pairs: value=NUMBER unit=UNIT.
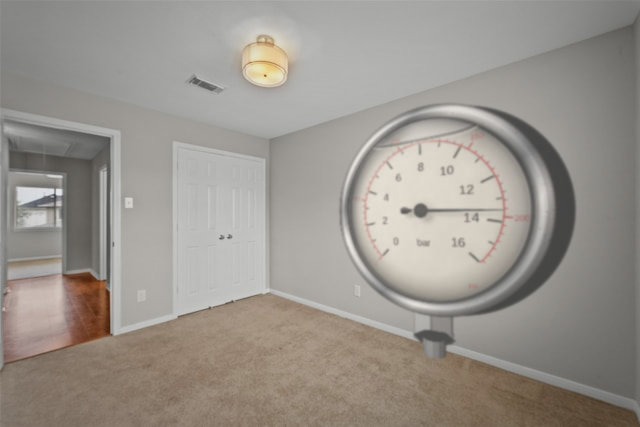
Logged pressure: value=13.5 unit=bar
